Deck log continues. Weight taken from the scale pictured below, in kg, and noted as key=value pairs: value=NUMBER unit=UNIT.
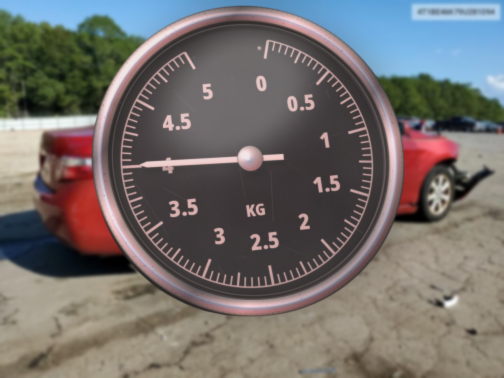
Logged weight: value=4 unit=kg
